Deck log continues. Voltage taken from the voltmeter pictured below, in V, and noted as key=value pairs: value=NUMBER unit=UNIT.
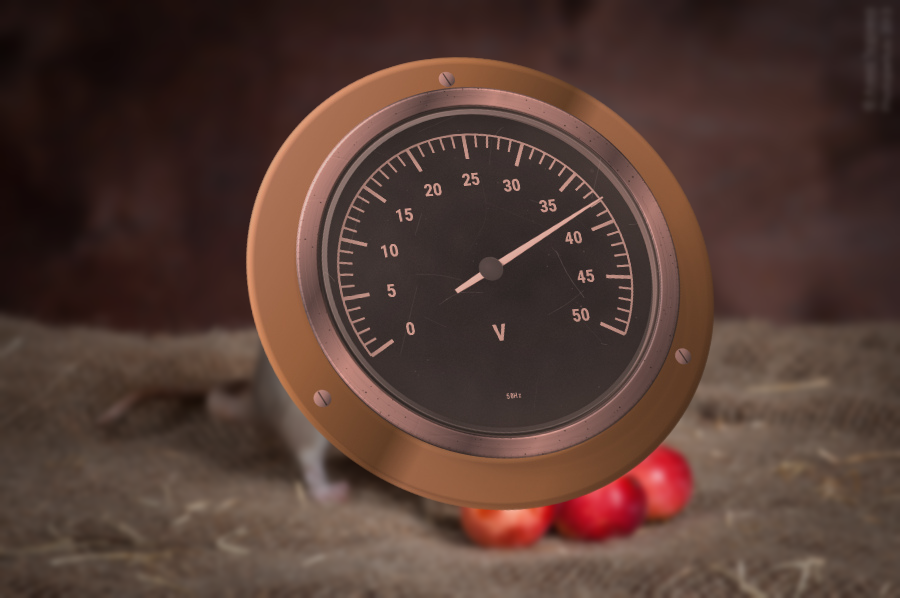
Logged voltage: value=38 unit=V
